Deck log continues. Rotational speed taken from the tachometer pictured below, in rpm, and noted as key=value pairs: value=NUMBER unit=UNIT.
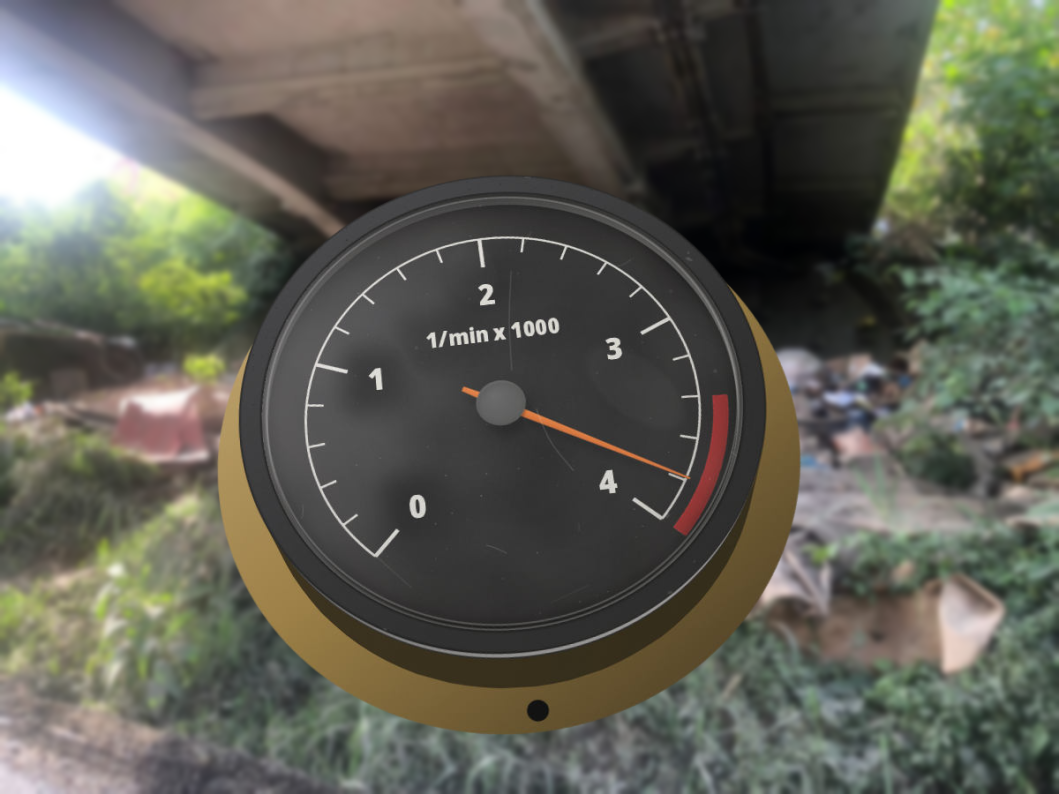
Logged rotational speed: value=3800 unit=rpm
